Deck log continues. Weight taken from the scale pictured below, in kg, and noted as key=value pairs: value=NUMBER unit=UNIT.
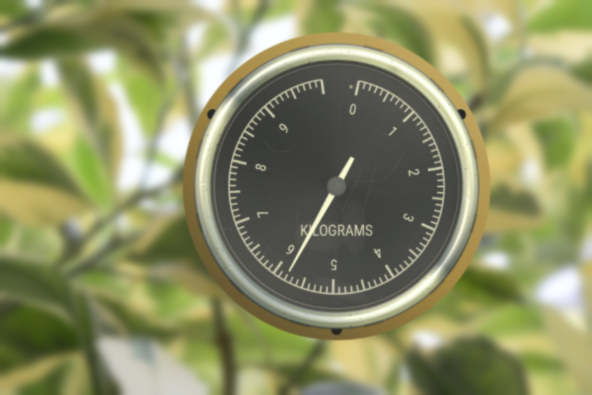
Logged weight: value=5.8 unit=kg
